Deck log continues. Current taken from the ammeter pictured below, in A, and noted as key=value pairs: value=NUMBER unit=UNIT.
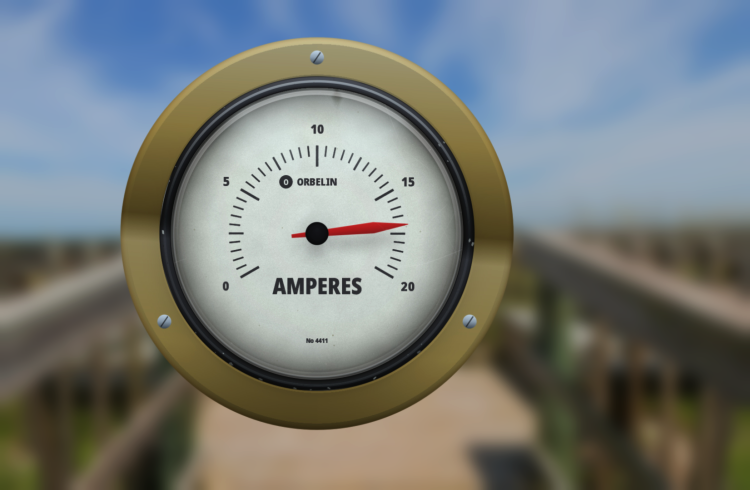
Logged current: value=17 unit=A
